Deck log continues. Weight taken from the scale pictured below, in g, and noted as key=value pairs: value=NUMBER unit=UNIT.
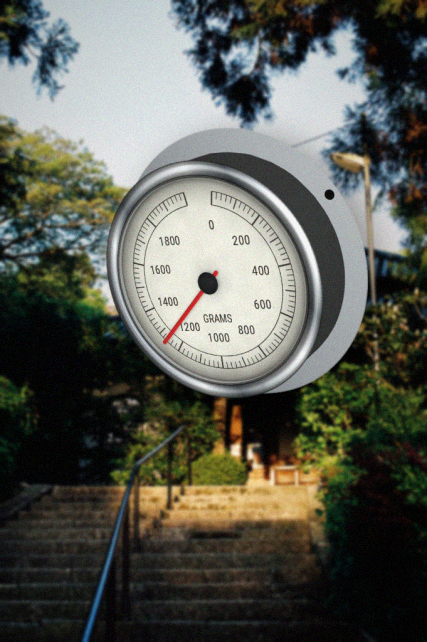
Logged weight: value=1260 unit=g
